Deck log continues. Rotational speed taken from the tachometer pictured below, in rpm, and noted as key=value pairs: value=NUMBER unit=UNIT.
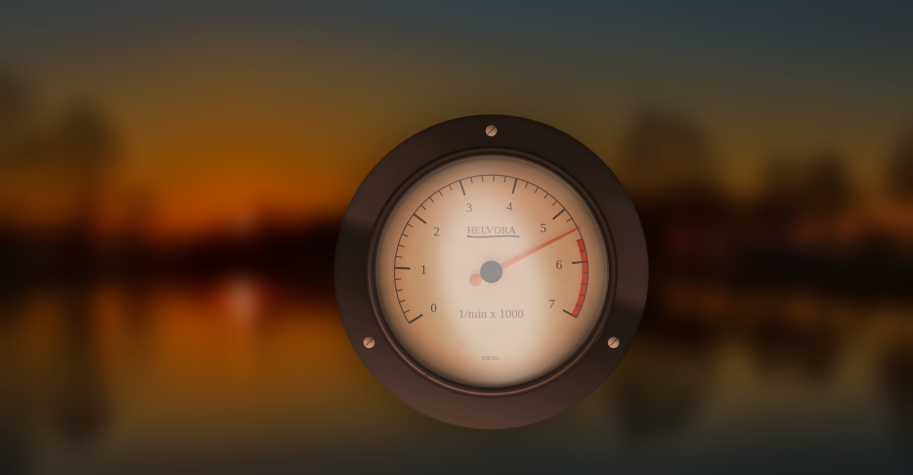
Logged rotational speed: value=5400 unit=rpm
